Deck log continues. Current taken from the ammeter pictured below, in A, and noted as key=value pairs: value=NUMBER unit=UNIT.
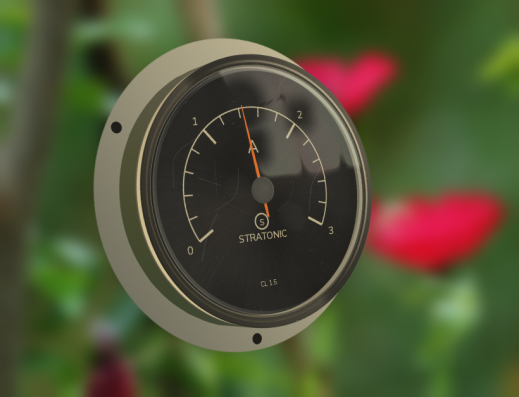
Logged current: value=1.4 unit=A
